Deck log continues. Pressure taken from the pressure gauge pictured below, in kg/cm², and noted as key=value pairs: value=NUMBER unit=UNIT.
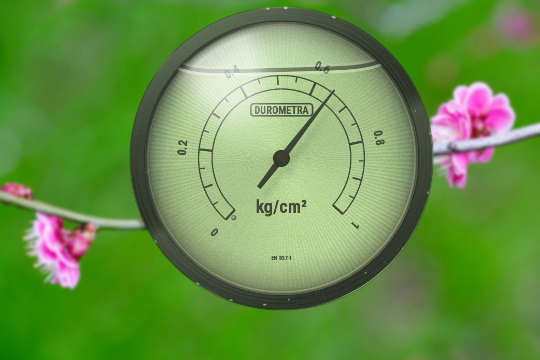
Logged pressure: value=0.65 unit=kg/cm²
